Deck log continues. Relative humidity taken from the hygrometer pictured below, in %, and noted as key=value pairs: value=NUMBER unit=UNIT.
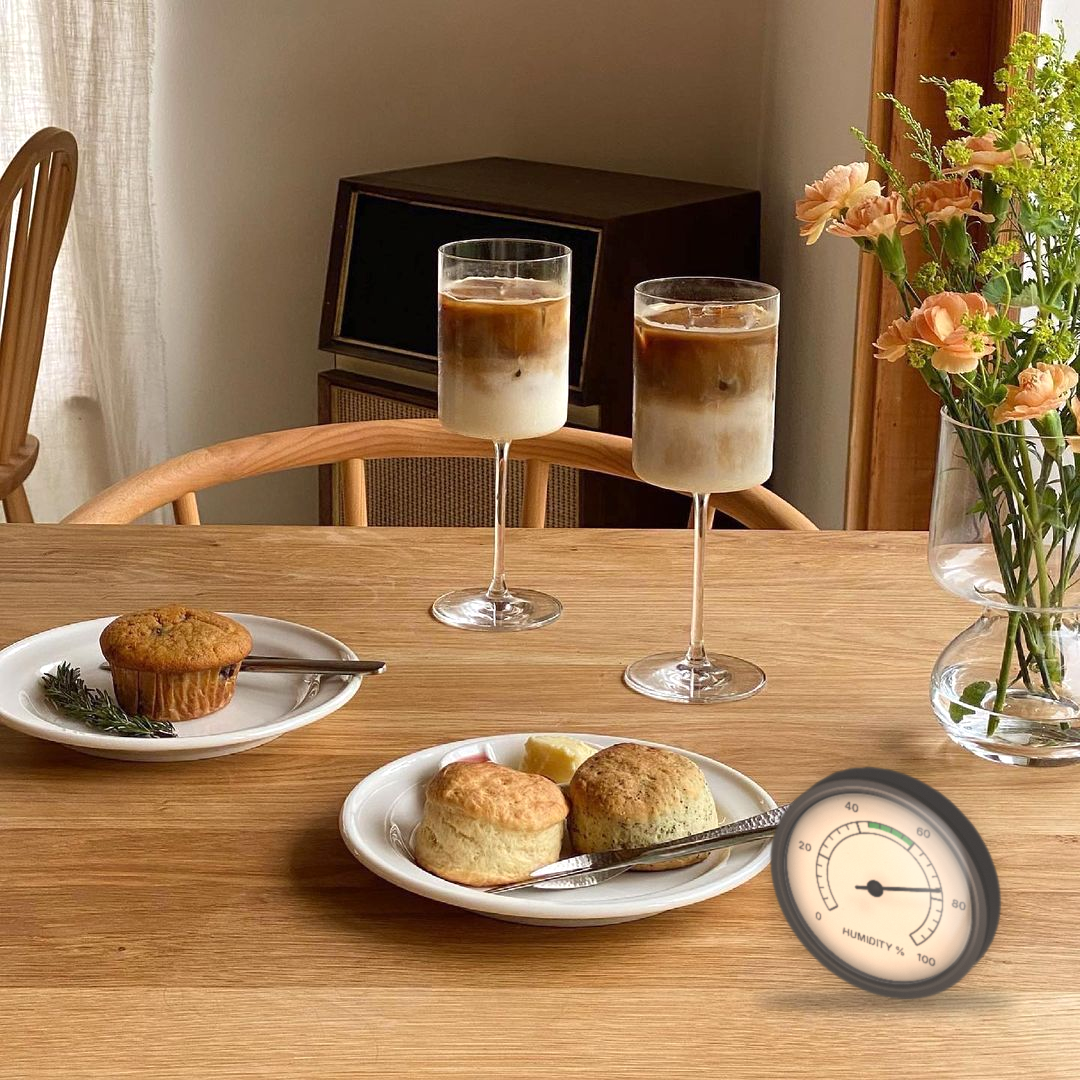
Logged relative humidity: value=76 unit=%
